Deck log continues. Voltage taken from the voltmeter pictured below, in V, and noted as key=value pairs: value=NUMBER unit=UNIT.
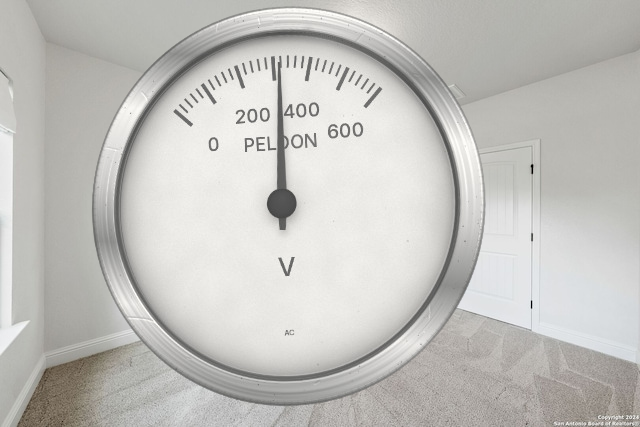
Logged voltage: value=320 unit=V
